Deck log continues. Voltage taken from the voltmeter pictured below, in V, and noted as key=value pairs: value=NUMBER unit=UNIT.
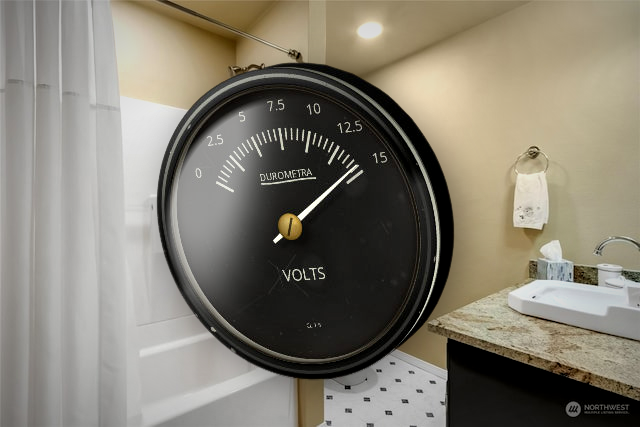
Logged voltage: value=14.5 unit=V
